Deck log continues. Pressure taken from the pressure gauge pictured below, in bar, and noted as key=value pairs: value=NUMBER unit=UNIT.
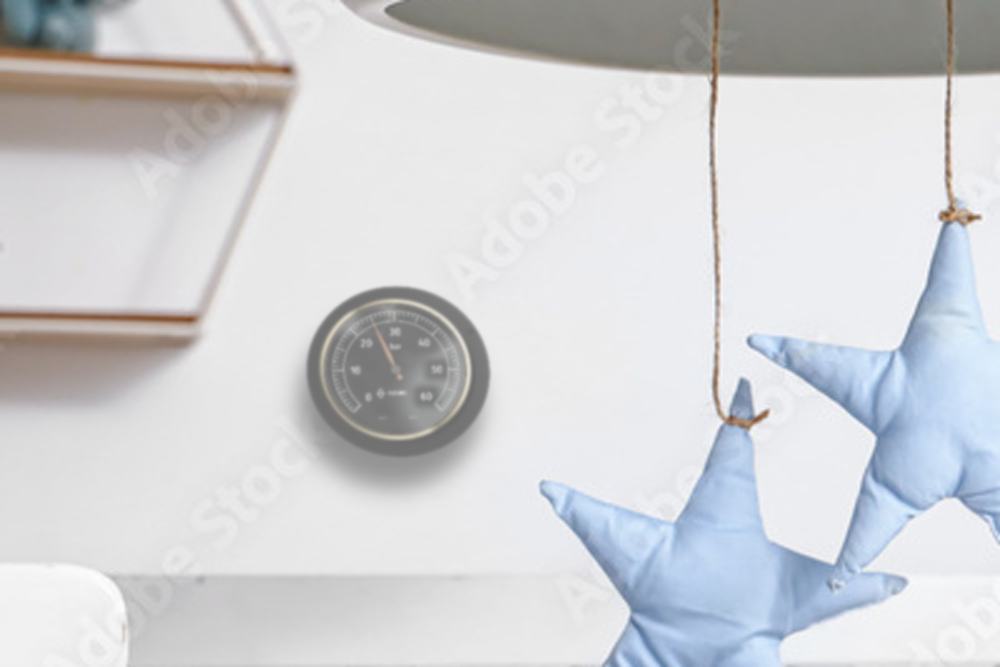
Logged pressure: value=25 unit=bar
